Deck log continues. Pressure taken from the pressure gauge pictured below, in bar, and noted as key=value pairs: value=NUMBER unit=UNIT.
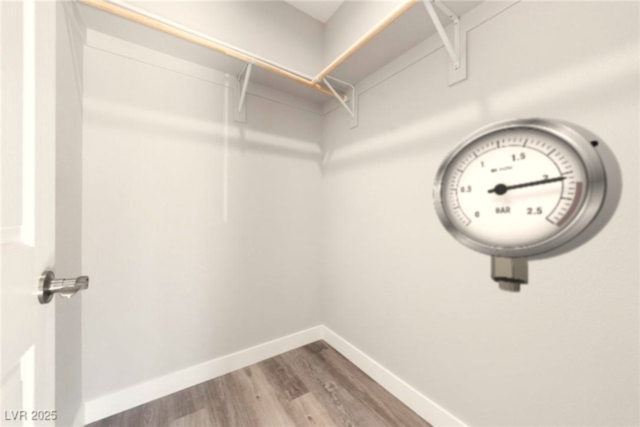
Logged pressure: value=2.05 unit=bar
